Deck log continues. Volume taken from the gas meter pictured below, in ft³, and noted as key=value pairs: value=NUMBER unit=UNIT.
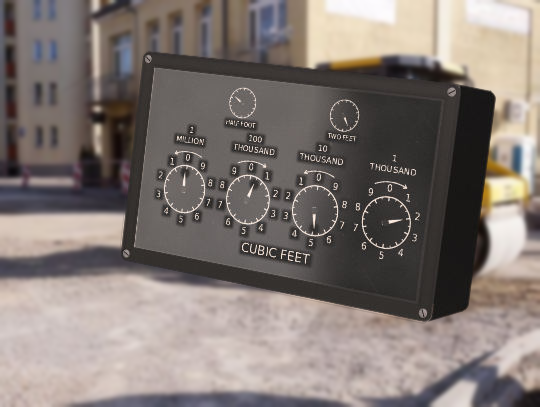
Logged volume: value=5200 unit=ft³
